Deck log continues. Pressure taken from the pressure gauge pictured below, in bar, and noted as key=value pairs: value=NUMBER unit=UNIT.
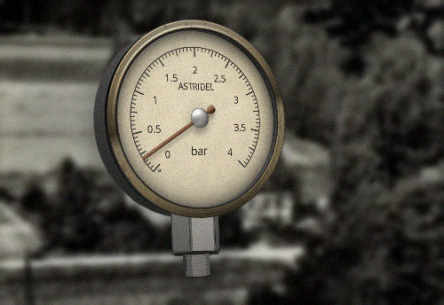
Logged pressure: value=0.2 unit=bar
